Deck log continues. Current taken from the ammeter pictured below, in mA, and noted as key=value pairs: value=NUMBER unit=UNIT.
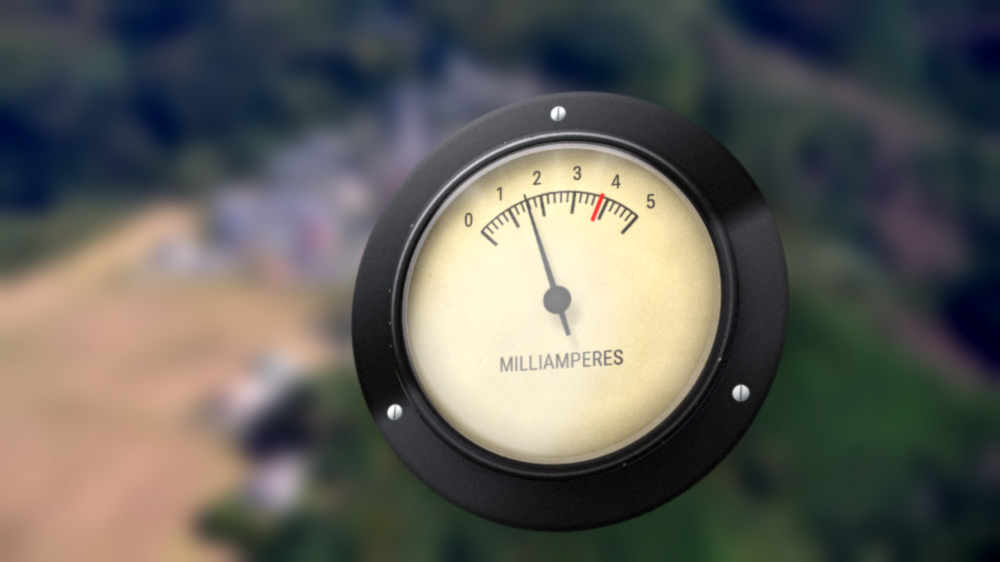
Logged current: value=1.6 unit=mA
